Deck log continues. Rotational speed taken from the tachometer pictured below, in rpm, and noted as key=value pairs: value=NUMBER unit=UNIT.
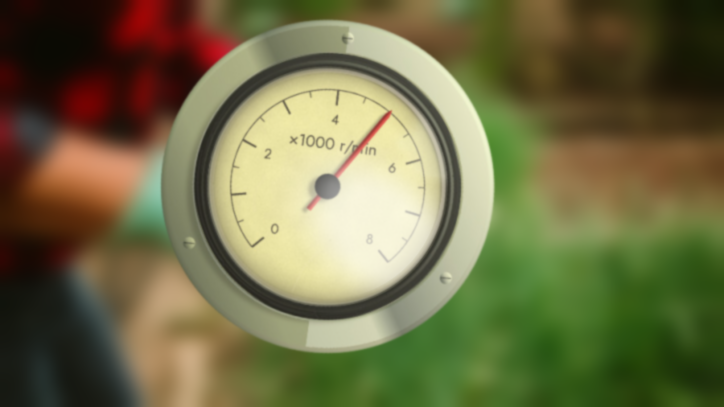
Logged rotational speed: value=5000 unit=rpm
